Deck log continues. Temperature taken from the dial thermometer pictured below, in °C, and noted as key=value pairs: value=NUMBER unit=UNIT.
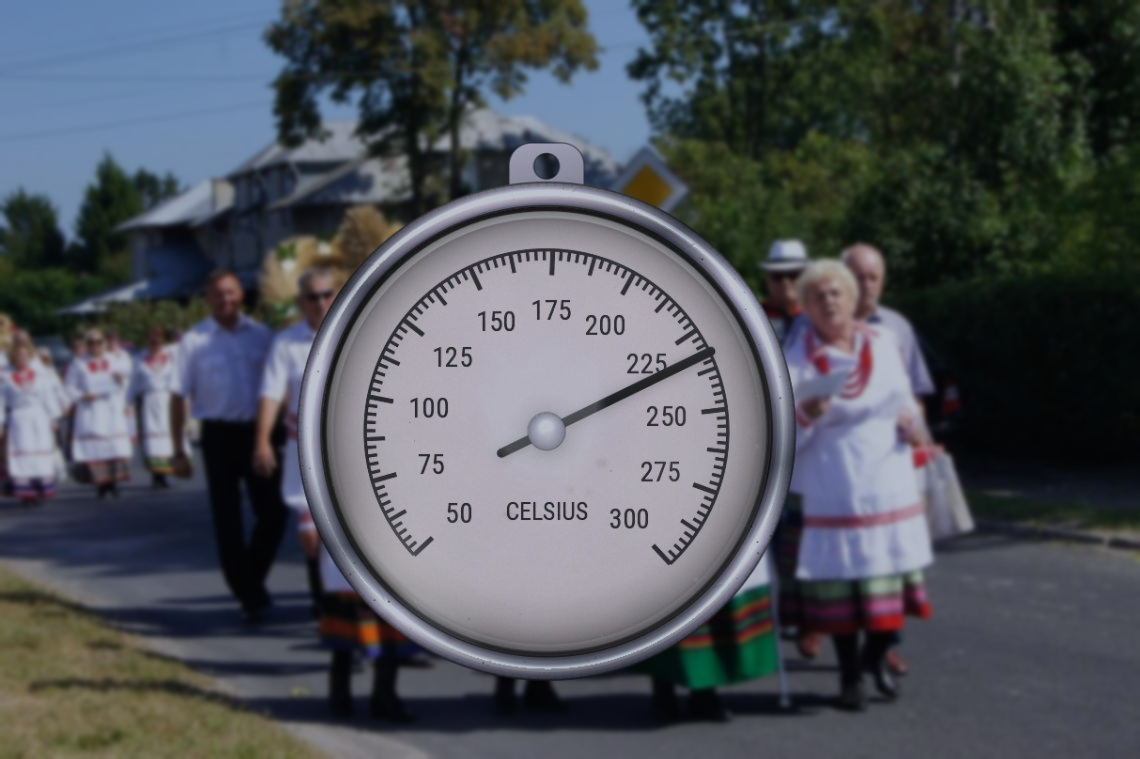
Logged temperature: value=232.5 unit=°C
